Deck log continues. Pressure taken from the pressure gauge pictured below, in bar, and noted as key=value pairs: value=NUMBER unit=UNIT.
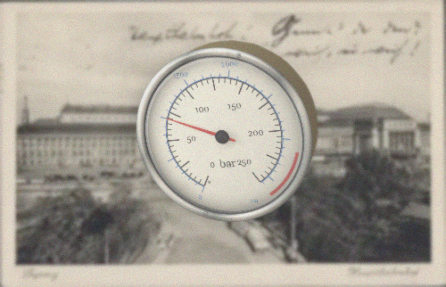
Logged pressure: value=70 unit=bar
